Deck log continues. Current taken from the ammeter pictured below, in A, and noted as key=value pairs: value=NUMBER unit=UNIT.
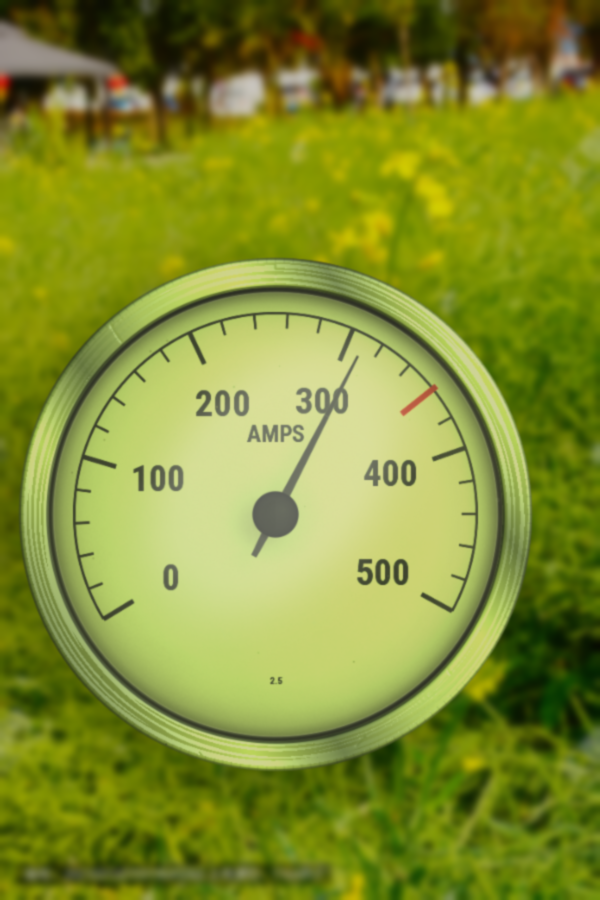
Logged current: value=310 unit=A
